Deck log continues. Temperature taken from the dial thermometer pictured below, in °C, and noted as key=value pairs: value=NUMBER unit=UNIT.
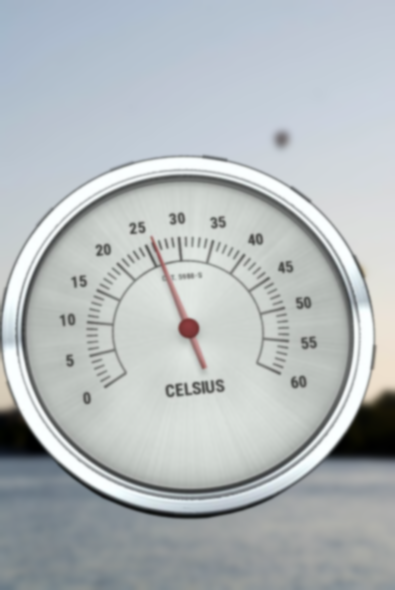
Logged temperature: value=26 unit=°C
